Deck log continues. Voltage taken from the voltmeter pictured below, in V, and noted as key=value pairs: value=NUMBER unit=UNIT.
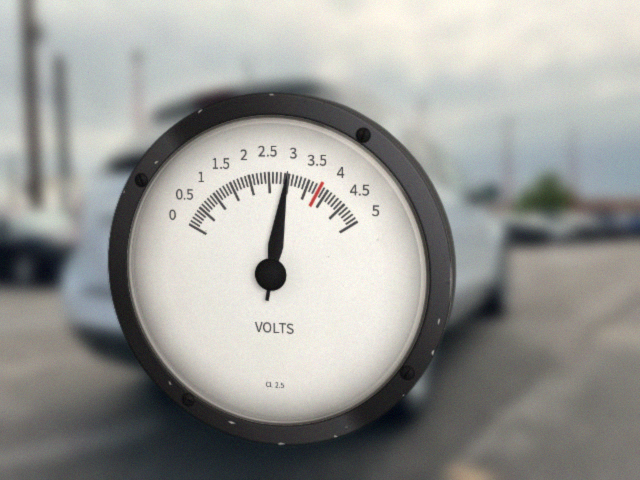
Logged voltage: value=3 unit=V
